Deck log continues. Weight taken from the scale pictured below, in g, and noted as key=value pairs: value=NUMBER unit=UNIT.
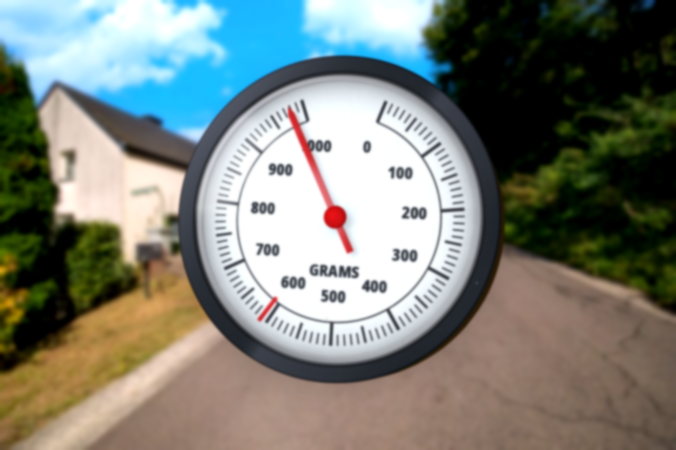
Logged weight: value=980 unit=g
